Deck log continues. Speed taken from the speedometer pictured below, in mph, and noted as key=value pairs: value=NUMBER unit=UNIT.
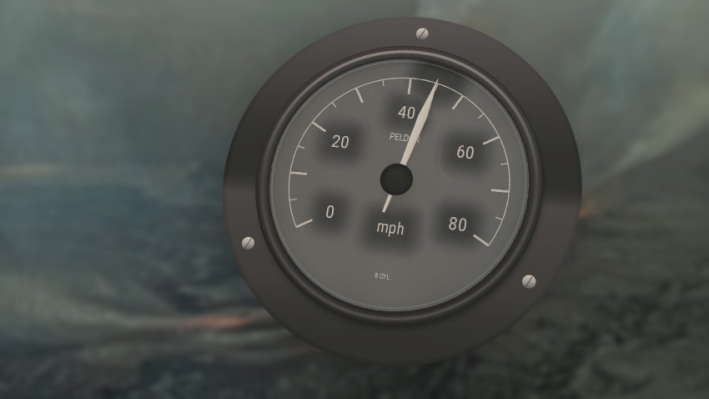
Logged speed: value=45 unit=mph
